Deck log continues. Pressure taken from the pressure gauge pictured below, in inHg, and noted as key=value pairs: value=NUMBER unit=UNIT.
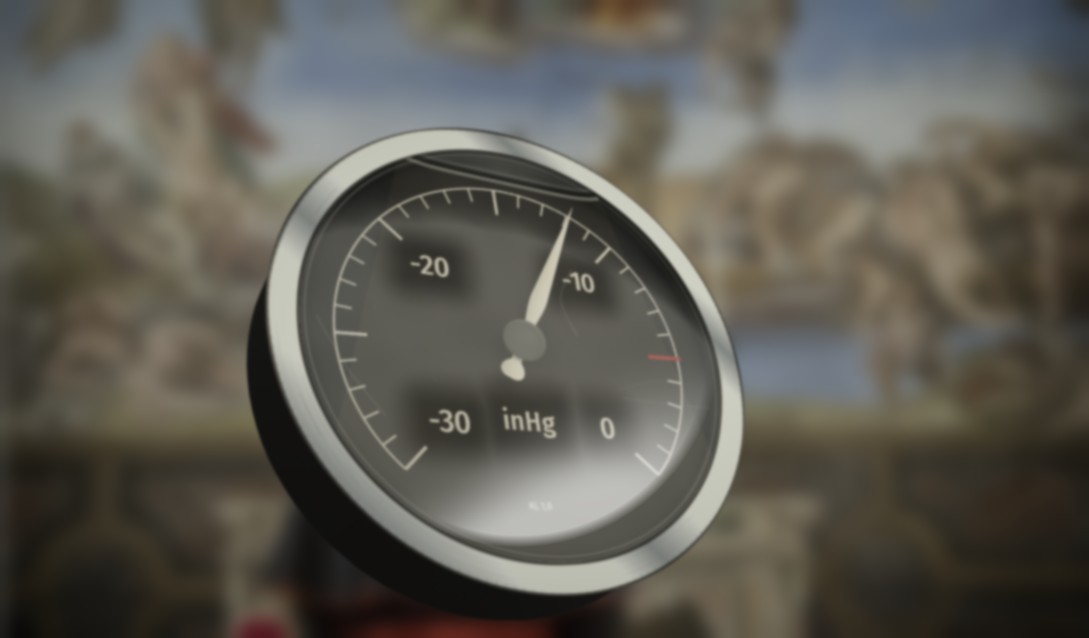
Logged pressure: value=-12 unit=inHg
